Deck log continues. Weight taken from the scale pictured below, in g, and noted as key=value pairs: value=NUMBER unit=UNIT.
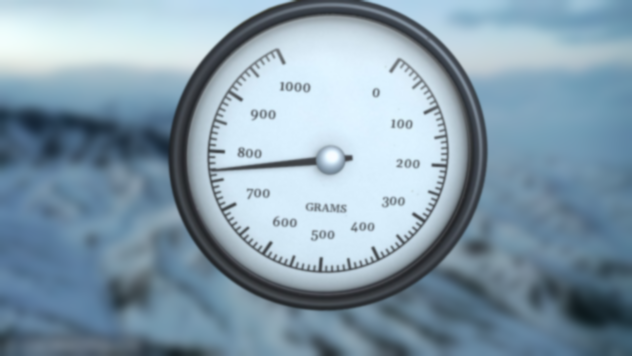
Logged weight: value=770 unit=g
